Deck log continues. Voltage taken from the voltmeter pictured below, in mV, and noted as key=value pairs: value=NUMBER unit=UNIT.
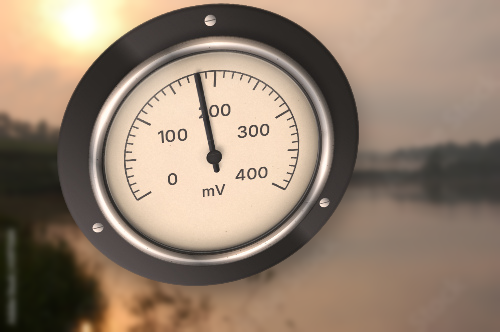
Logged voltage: value=180 unit=mV
